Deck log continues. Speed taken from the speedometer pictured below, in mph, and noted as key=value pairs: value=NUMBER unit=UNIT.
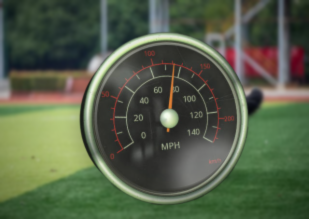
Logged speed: value=75 unit=mph
